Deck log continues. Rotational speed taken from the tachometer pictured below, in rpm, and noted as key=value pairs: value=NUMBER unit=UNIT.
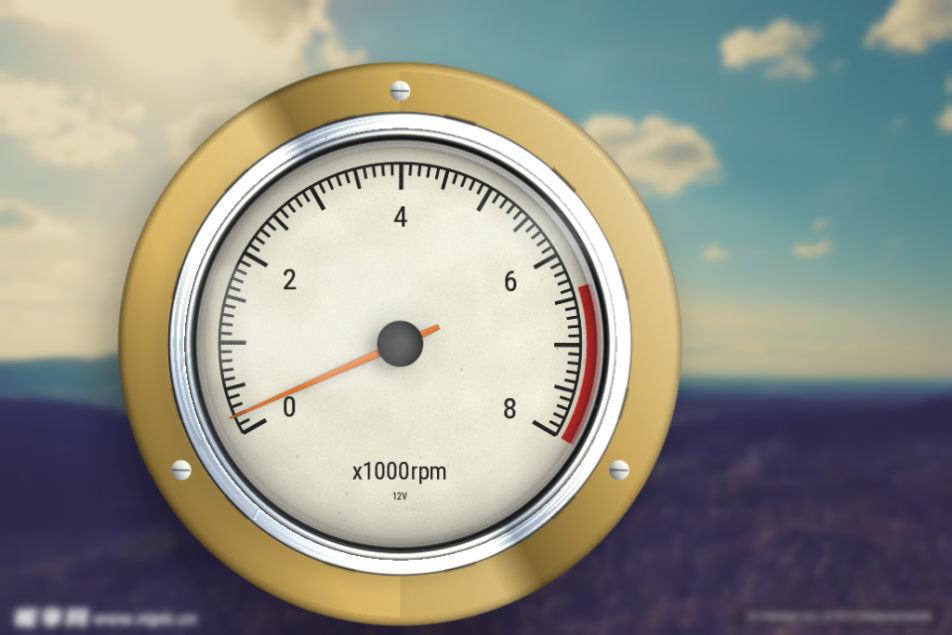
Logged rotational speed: value=200 unit=rpm
